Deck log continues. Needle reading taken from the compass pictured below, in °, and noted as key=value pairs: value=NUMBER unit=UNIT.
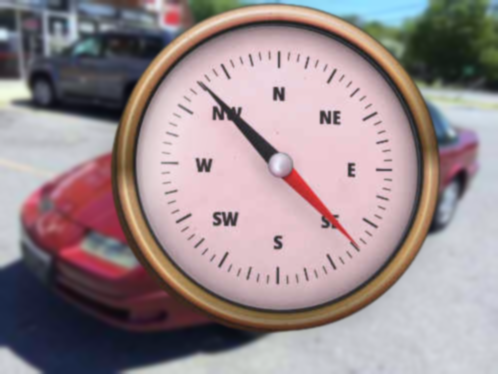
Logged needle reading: value=135 unit=°
